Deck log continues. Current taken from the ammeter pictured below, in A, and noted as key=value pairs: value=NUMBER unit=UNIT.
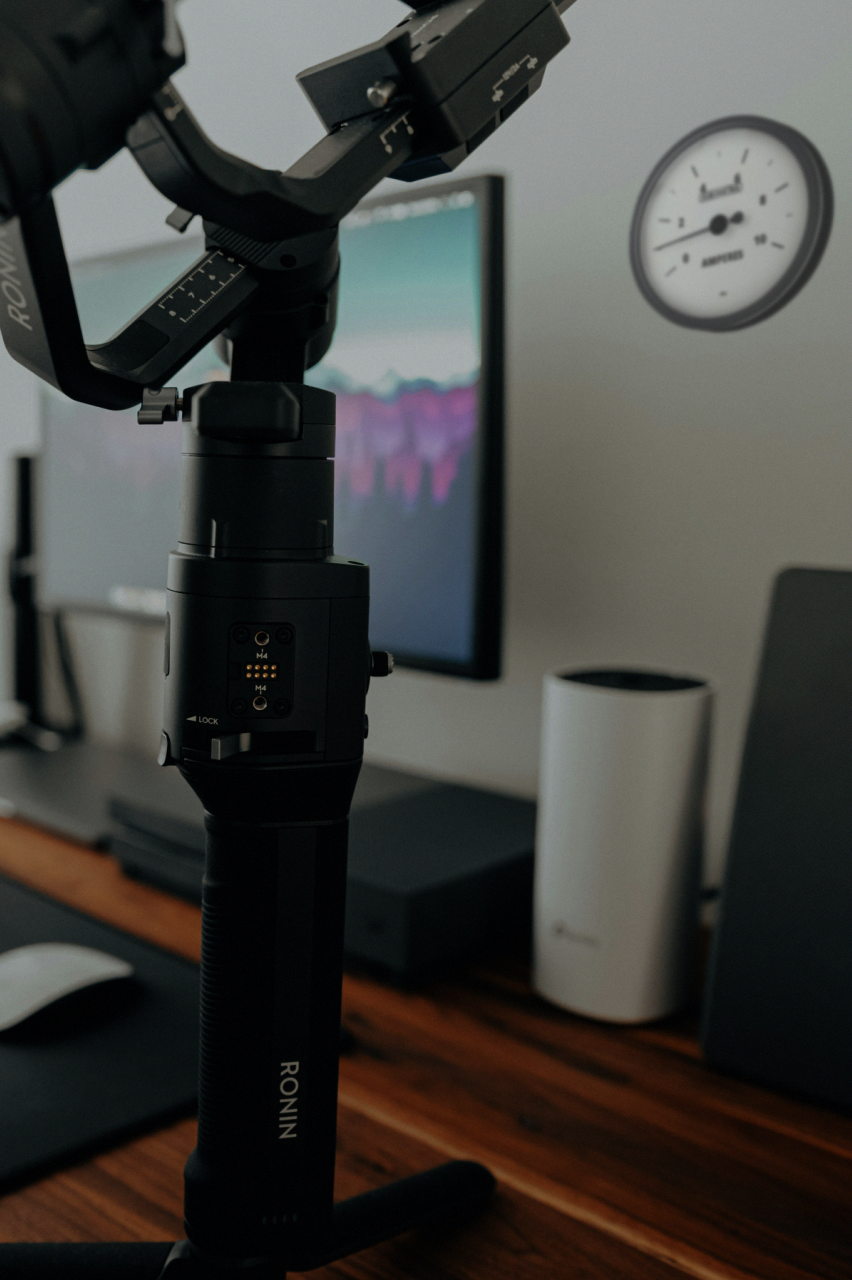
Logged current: value=1 unit=A
